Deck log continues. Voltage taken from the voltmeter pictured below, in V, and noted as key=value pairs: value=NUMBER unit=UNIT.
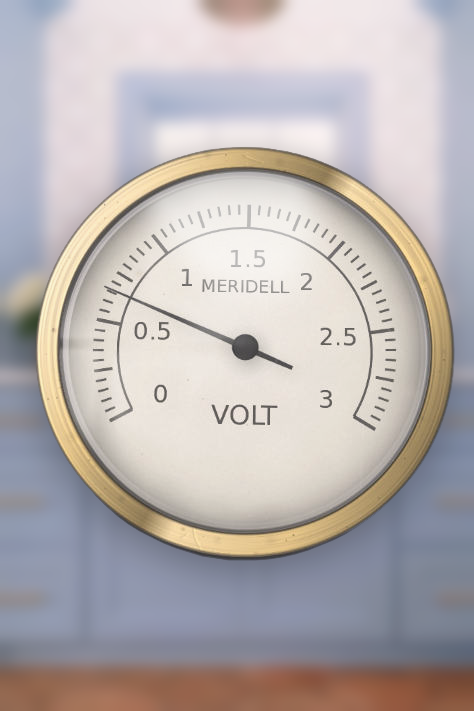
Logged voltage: value=0.65 unit=V
